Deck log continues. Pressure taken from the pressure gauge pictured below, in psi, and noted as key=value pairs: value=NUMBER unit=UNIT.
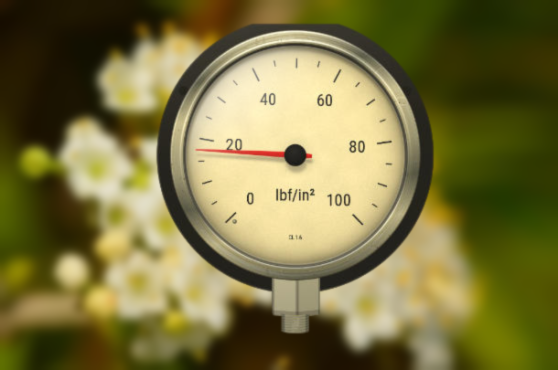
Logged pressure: value=17.5 unit=psi
